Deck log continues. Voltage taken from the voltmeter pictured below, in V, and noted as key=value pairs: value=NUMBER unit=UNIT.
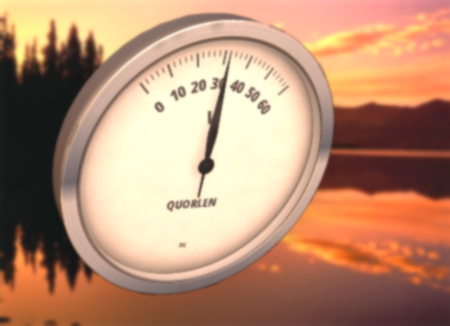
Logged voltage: value=30 unit=V
